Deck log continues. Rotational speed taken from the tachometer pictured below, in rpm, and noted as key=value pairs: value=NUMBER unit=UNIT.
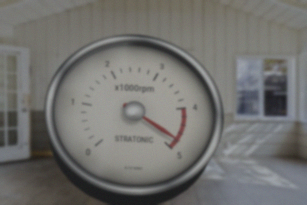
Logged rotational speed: value=4800 unit=rpm
